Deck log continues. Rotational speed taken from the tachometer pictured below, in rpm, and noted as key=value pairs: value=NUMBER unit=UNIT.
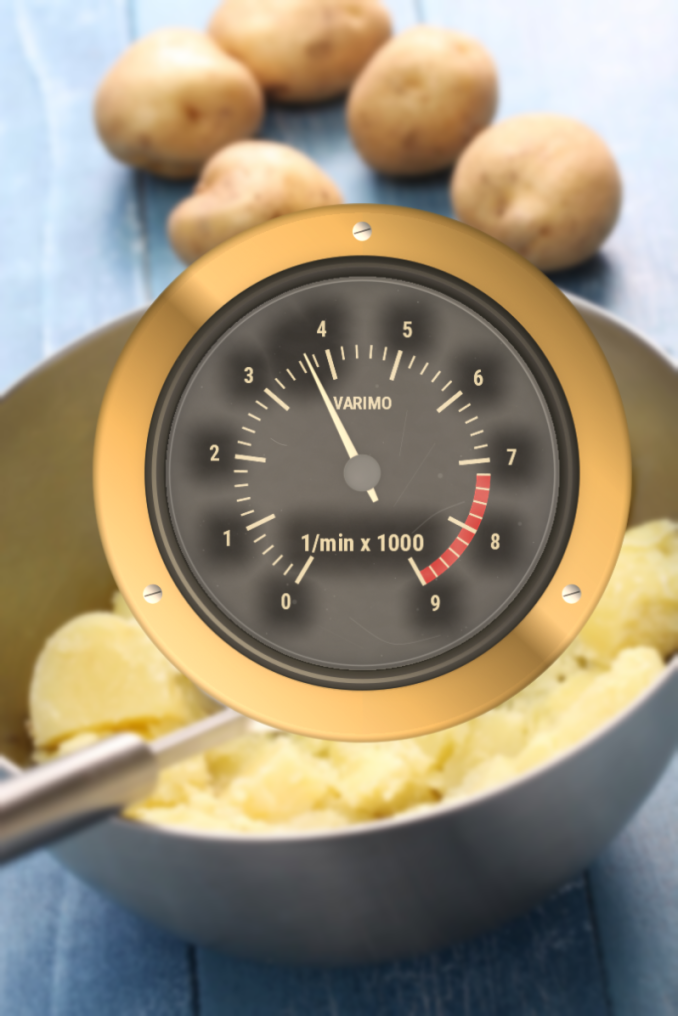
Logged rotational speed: value=3700 unit=rpm
